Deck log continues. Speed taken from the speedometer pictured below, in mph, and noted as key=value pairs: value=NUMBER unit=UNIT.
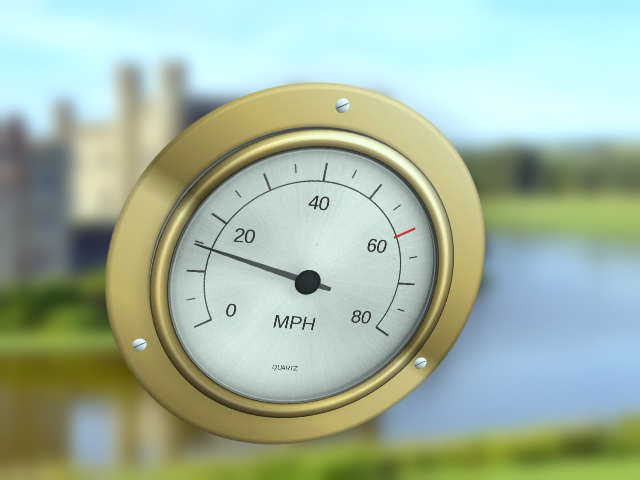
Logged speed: value=15 unit=mph
